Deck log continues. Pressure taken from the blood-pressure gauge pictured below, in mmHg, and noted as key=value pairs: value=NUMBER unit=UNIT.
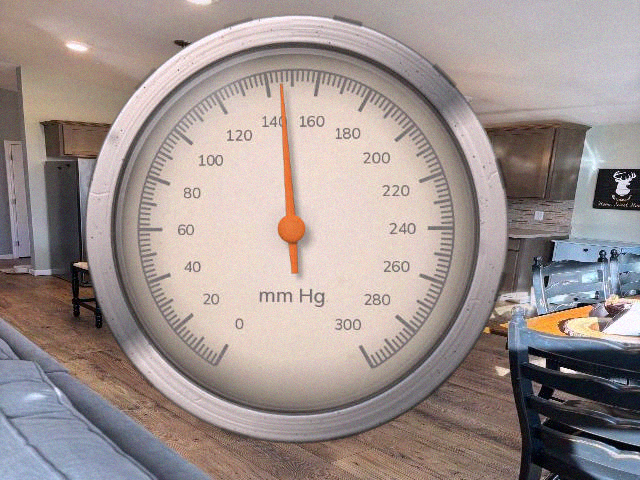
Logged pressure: value=146 unit=mmHg
